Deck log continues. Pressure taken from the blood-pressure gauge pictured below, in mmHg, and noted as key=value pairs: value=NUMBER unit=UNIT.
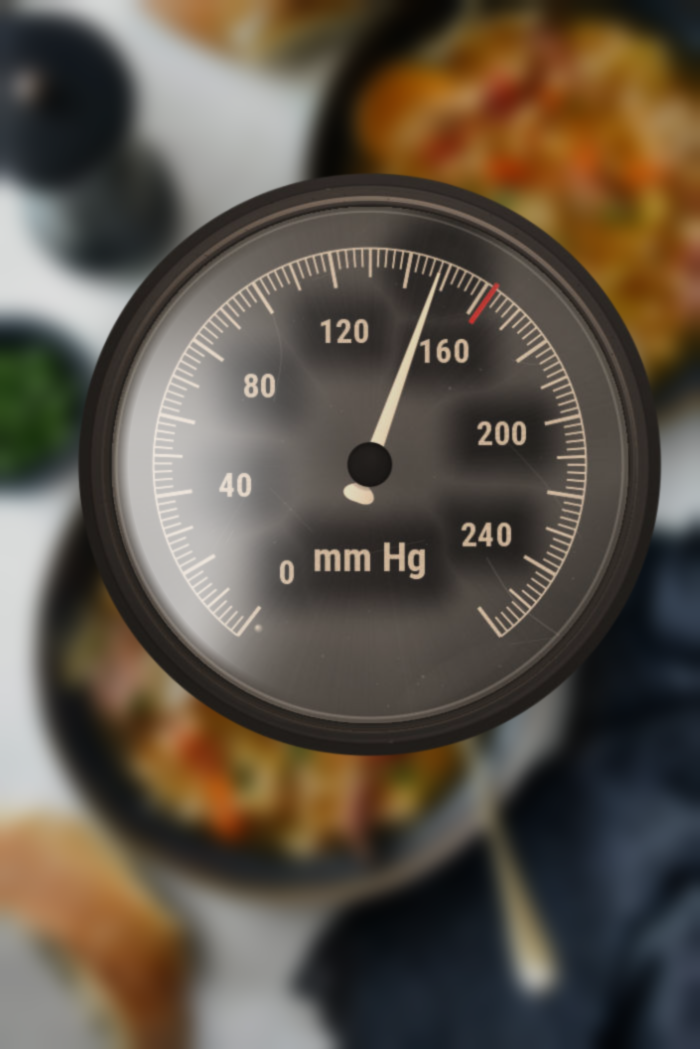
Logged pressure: value=148 unit=mmHg
